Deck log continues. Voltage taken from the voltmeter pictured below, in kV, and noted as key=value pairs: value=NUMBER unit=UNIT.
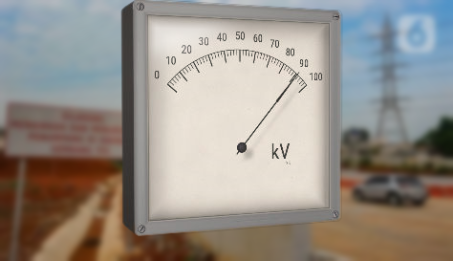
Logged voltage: value=90 unit=kV
